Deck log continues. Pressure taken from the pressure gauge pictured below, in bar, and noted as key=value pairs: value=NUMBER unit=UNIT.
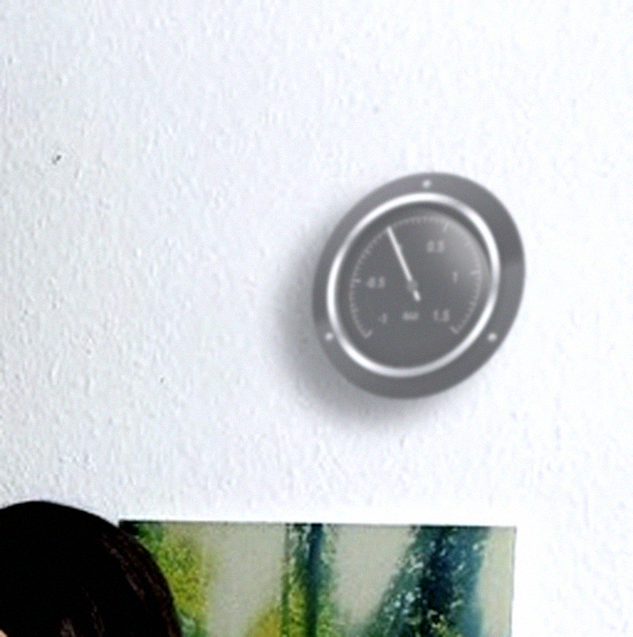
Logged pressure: value=0 unit=bar
